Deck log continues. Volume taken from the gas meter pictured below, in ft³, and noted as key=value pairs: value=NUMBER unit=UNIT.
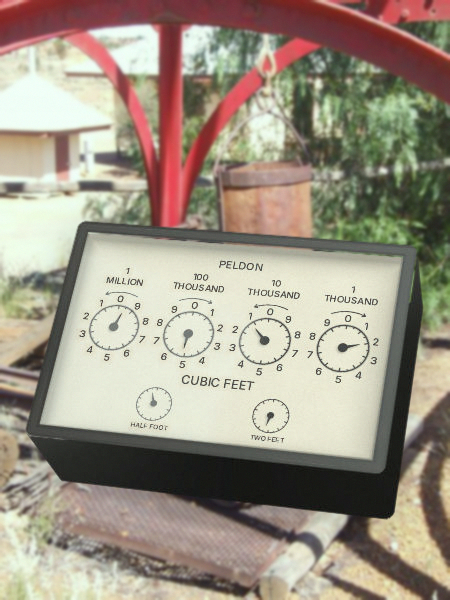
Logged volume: value=951200 unit=ft³
